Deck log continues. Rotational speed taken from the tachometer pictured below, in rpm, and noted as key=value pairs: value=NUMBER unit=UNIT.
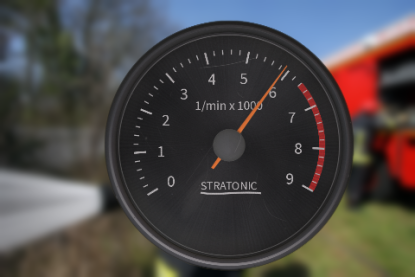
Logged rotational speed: value=5900 unit=rpm
